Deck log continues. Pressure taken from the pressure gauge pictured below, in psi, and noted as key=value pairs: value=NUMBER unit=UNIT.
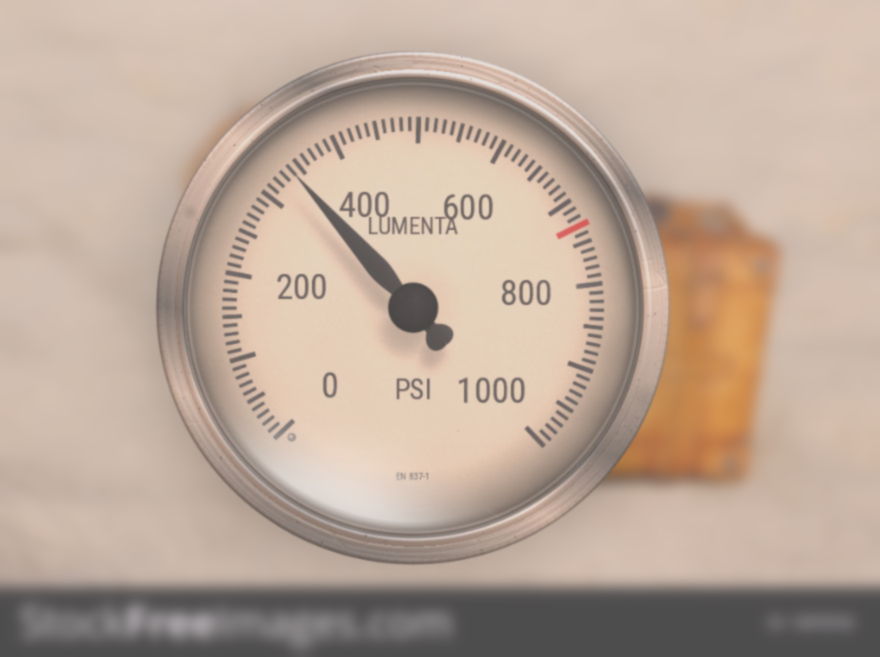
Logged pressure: value=340 unit=psi
